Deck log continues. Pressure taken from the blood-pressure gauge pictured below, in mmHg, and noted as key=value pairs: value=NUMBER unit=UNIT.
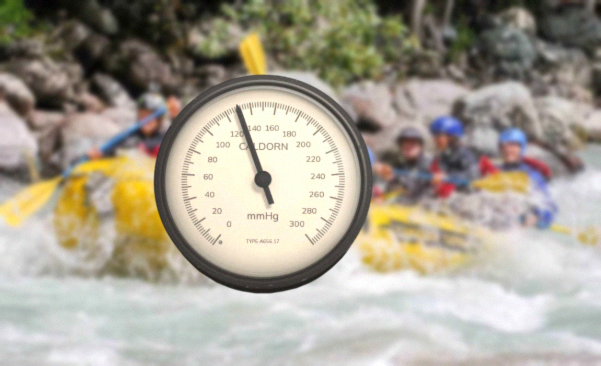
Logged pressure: value=130 unit=mmHg
